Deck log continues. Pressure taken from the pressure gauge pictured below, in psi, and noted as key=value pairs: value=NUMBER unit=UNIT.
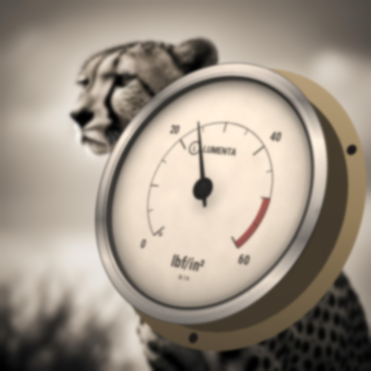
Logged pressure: value=25 unit=psi
